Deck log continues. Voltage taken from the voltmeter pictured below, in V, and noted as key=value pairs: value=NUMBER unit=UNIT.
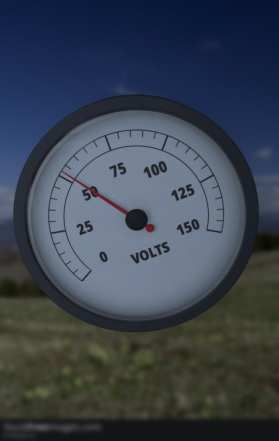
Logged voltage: value=52.5 unit=V
